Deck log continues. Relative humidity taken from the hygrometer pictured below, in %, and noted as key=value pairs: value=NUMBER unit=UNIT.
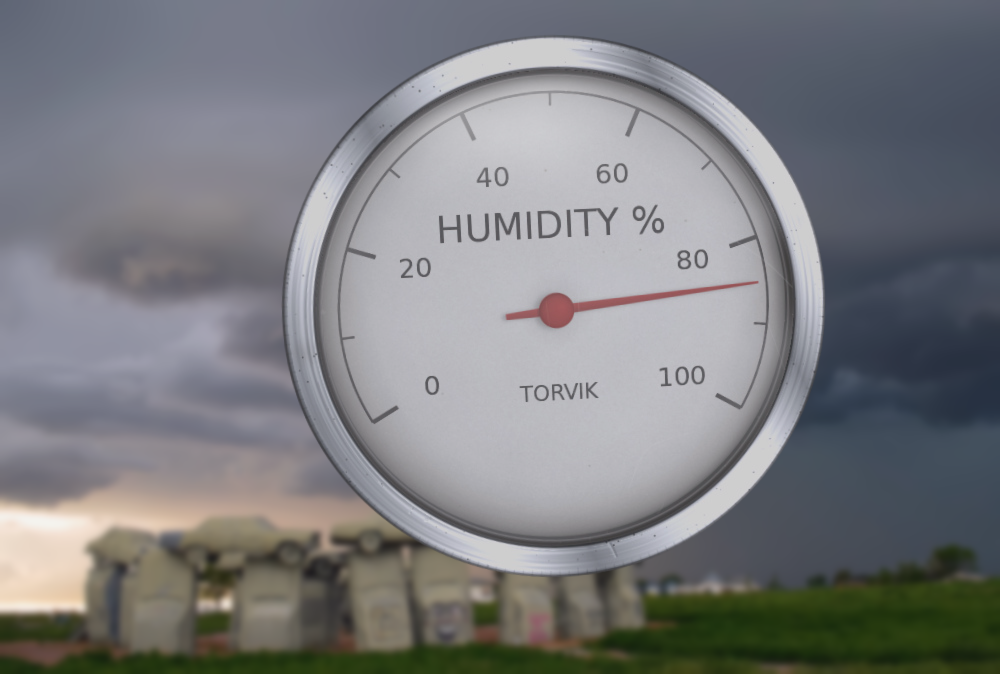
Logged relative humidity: value=85 unit=%
